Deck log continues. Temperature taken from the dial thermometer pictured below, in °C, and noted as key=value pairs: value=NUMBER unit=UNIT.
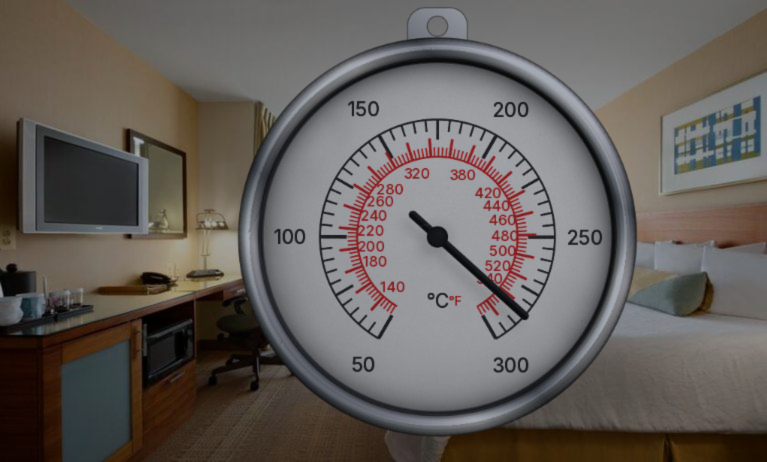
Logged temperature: value=285 unit=°C
